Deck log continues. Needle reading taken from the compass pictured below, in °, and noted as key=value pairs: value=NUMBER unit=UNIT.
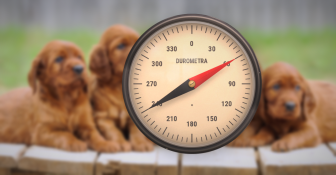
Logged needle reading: value=60 unit=°
